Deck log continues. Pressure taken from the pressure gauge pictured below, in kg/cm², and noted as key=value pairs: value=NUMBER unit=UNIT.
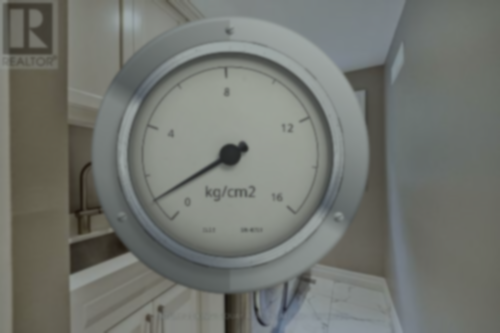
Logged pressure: value=1 unit=kg/cm²
